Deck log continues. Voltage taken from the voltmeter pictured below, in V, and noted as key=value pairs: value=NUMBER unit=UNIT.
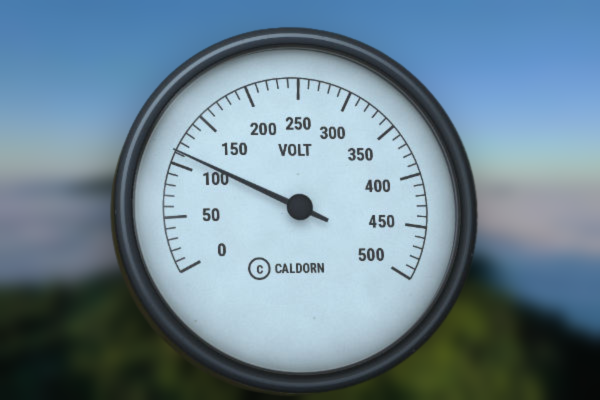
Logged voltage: value=110 unit=V
